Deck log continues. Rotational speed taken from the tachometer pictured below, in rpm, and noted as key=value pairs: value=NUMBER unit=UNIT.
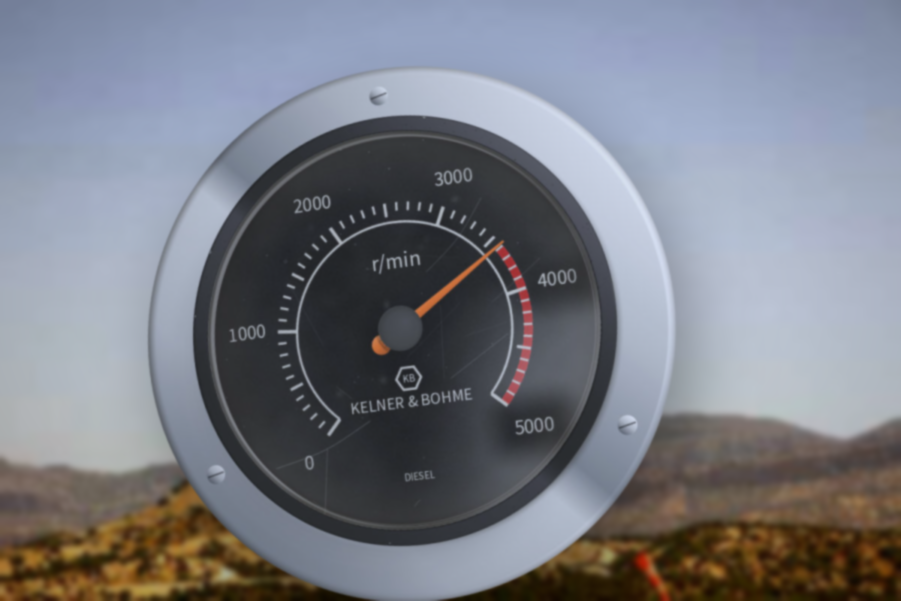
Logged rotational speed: value=3600 unit=rpm
